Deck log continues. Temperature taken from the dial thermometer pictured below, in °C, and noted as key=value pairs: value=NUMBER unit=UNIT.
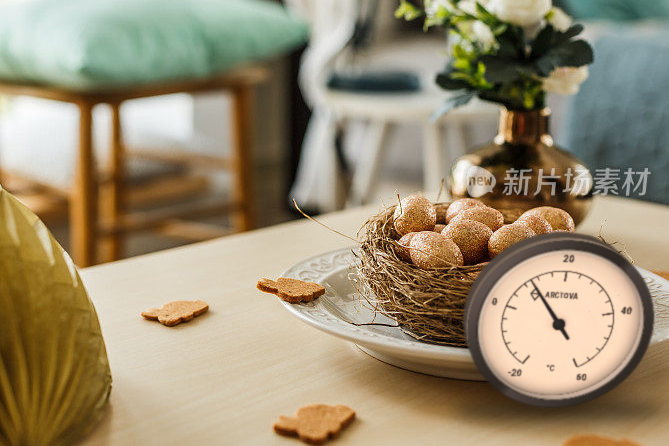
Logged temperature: value=10 unit=°C
